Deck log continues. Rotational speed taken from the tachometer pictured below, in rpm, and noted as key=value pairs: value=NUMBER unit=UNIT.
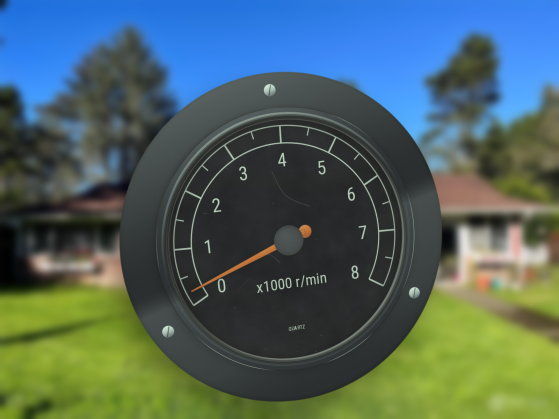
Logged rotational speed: value=250 unit=rpm
